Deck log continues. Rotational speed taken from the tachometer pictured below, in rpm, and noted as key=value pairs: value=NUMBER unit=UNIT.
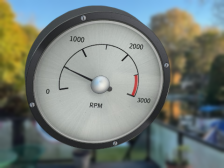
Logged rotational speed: value=500 unit=rpm
